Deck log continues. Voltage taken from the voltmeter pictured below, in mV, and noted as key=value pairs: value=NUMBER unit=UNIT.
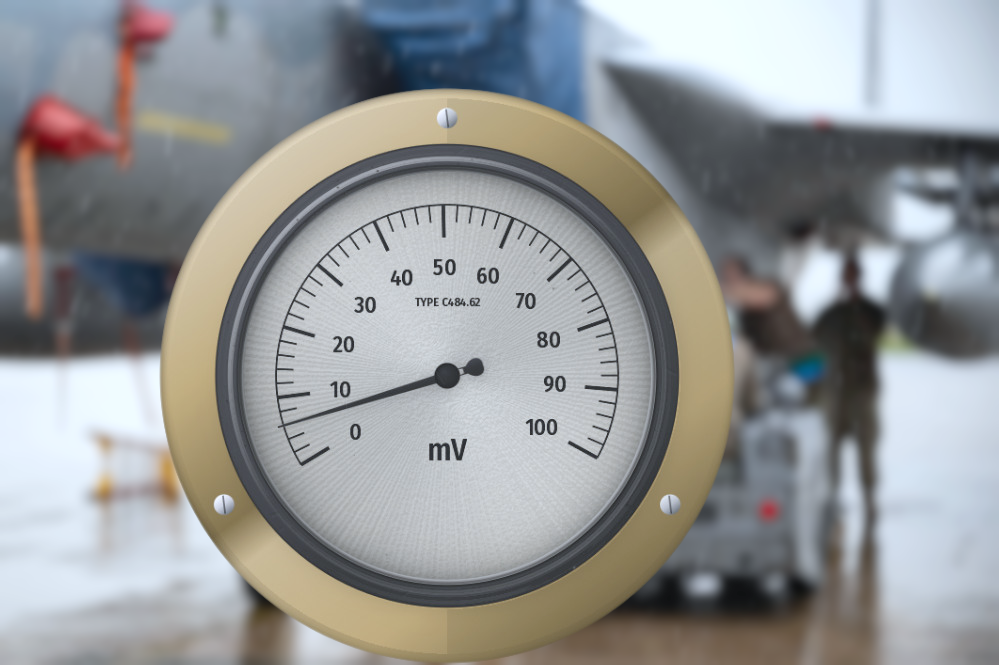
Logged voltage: value=6 unit=mV
